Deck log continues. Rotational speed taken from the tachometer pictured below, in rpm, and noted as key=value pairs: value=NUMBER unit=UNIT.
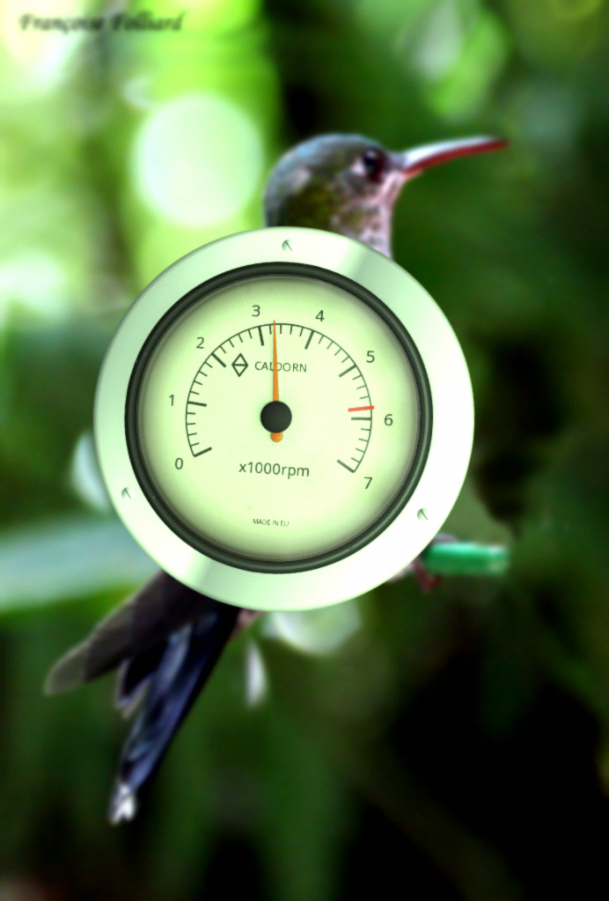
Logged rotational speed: value=3300 unit=rpm
